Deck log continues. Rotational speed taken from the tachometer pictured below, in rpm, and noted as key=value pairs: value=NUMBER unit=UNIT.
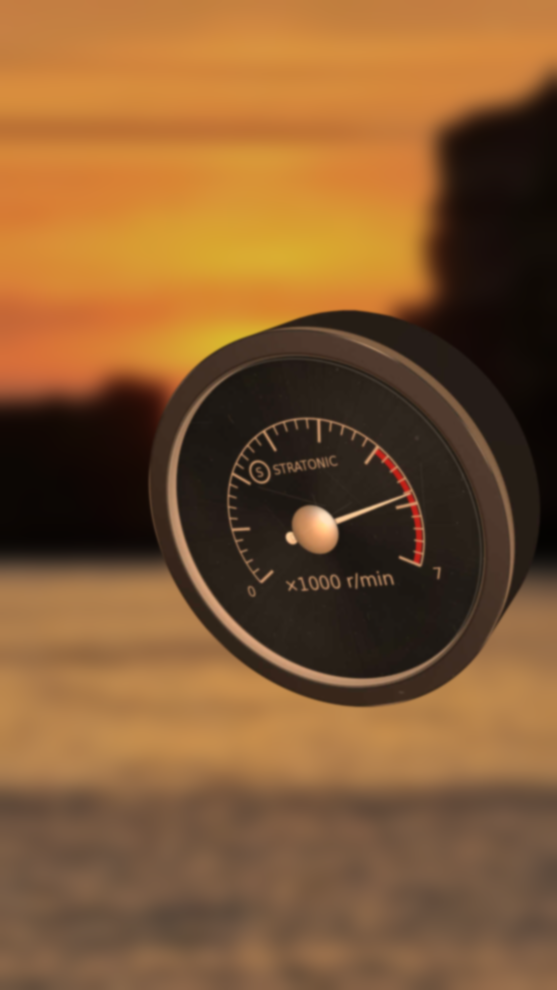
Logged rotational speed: value=5800 unit=rpm
